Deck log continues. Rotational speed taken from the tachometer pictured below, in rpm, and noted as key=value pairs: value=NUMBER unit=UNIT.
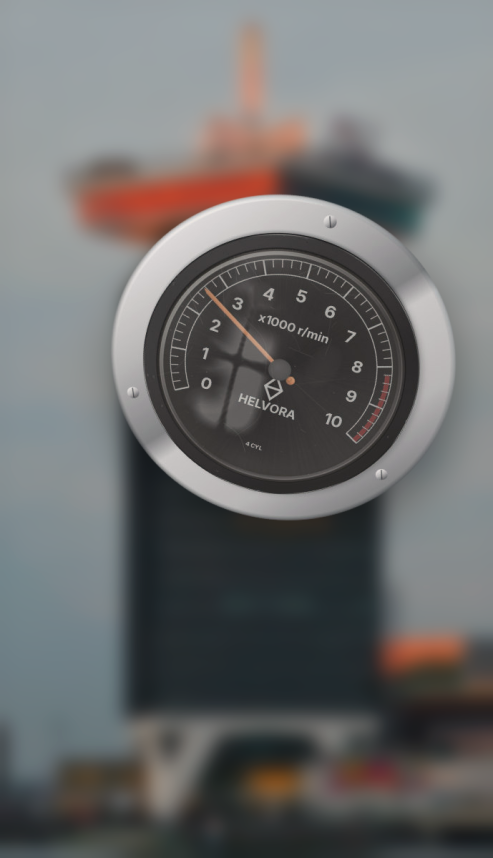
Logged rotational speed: value=2600 unit=rpm
